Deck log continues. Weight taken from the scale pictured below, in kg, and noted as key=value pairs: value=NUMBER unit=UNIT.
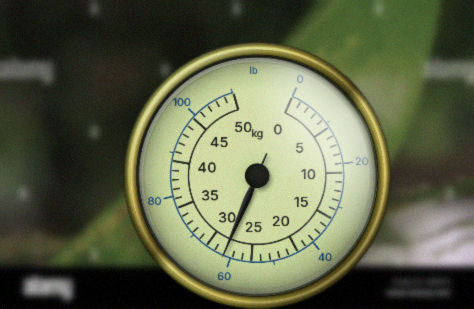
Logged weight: value=28 unit=kg
